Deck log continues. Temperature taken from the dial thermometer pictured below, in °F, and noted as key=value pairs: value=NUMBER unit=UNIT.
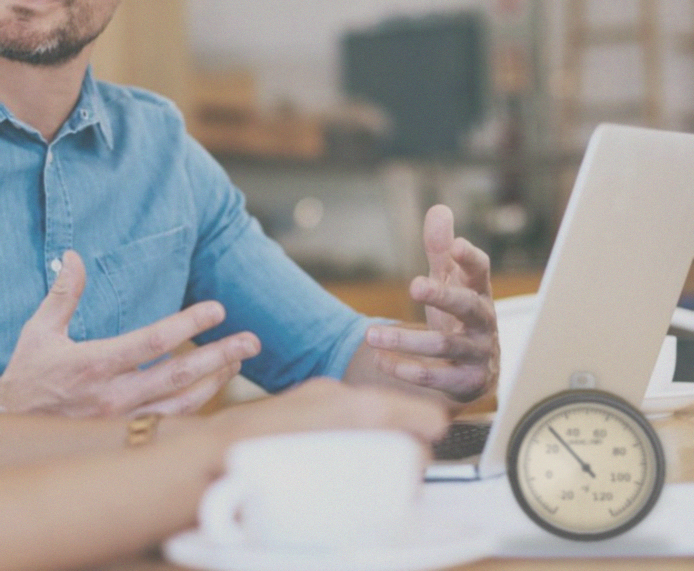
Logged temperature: value=30 unit=°F
